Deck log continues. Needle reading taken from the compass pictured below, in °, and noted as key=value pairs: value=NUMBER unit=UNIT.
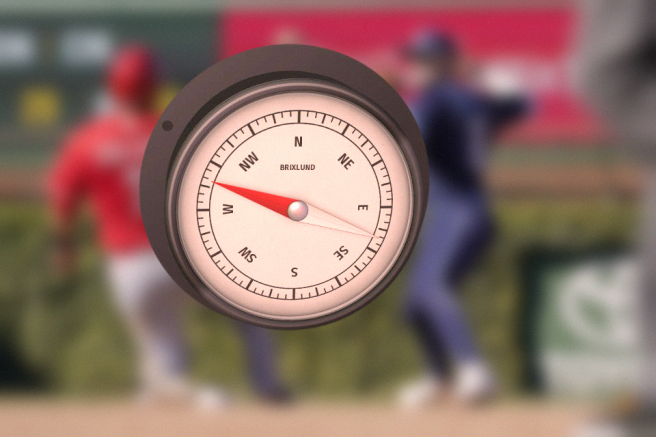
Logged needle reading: value=290 unit=°
